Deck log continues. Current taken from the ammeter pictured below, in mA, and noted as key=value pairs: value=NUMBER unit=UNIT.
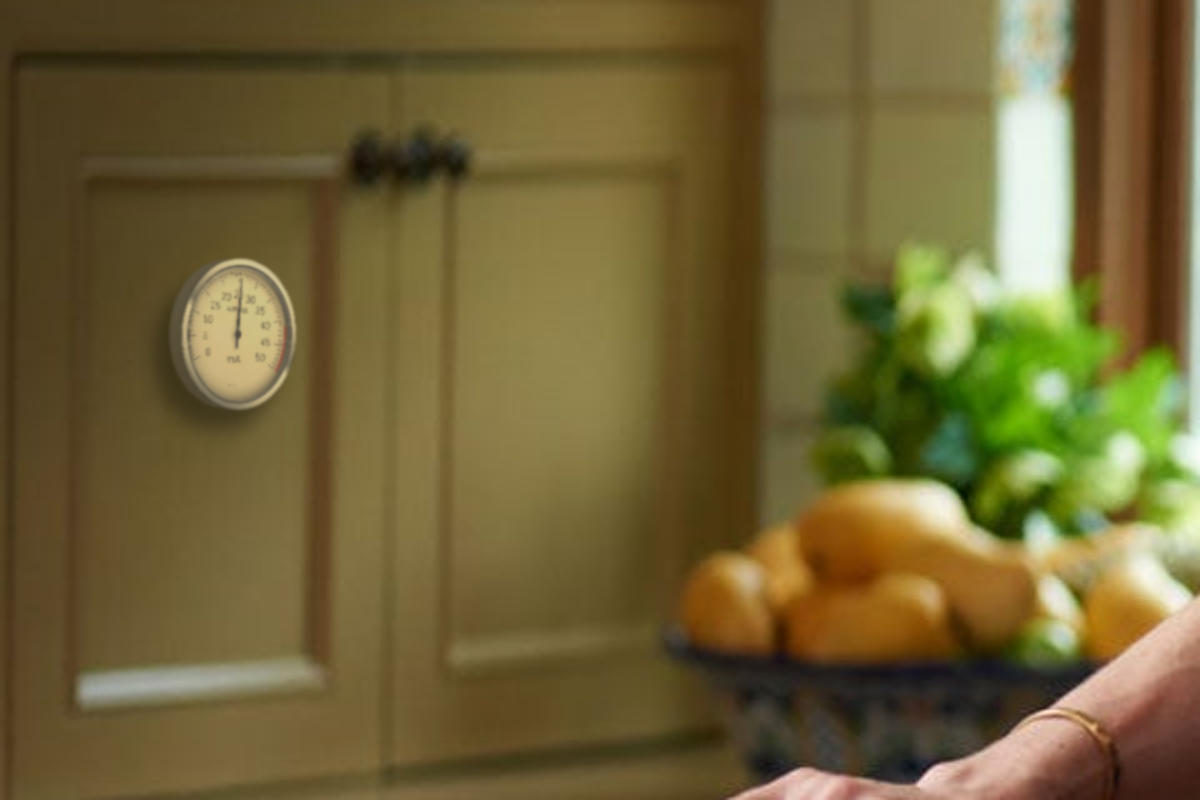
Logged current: value=25 unit=mA
